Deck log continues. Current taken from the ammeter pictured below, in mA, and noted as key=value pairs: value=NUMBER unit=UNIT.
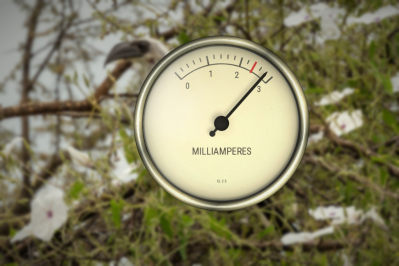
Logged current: value=2.8 unit=mA
